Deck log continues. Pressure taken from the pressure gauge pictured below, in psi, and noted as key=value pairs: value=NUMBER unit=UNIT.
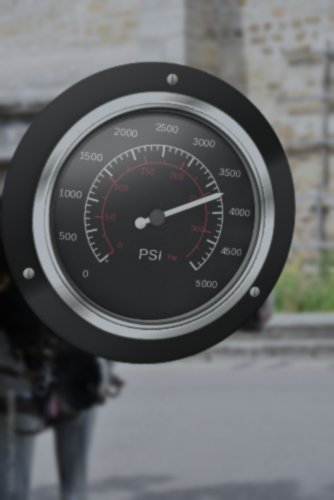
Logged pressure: value=3700 unit=psi
